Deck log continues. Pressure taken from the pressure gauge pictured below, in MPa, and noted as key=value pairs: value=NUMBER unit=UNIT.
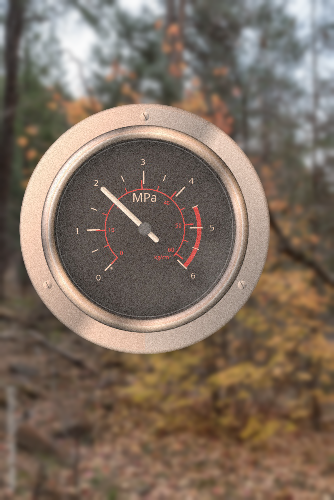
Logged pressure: value=2 unit=MPa
